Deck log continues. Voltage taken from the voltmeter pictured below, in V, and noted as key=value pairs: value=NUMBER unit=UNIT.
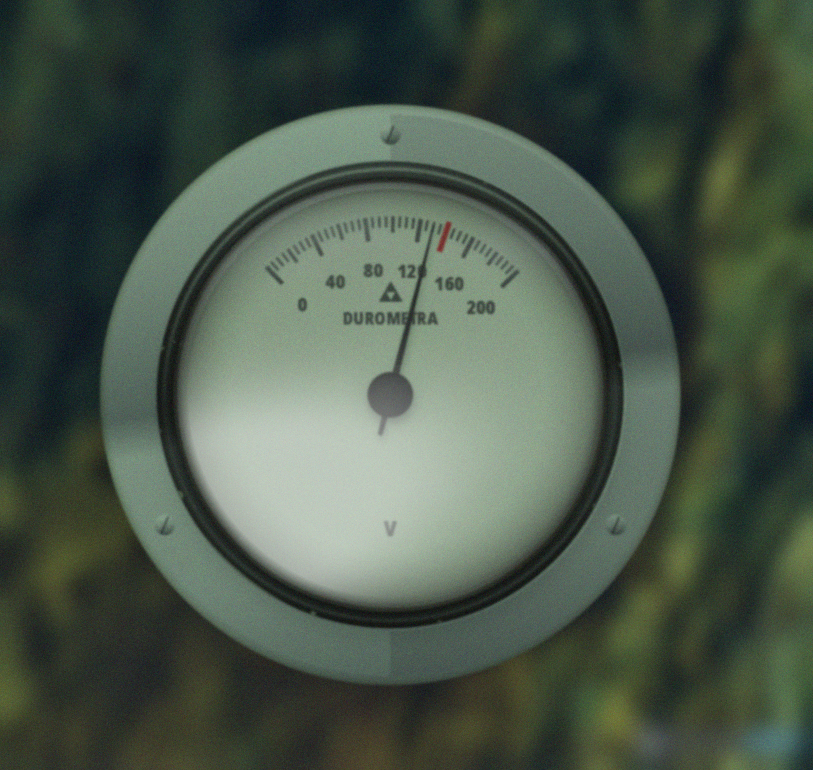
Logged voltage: value=130 unit=V
